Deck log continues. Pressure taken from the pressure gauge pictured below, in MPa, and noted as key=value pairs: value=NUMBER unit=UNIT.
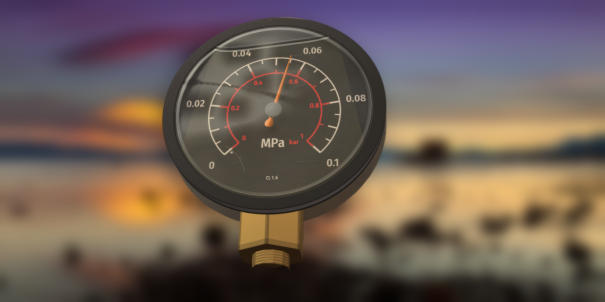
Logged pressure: value=0.055 unit=MPa
